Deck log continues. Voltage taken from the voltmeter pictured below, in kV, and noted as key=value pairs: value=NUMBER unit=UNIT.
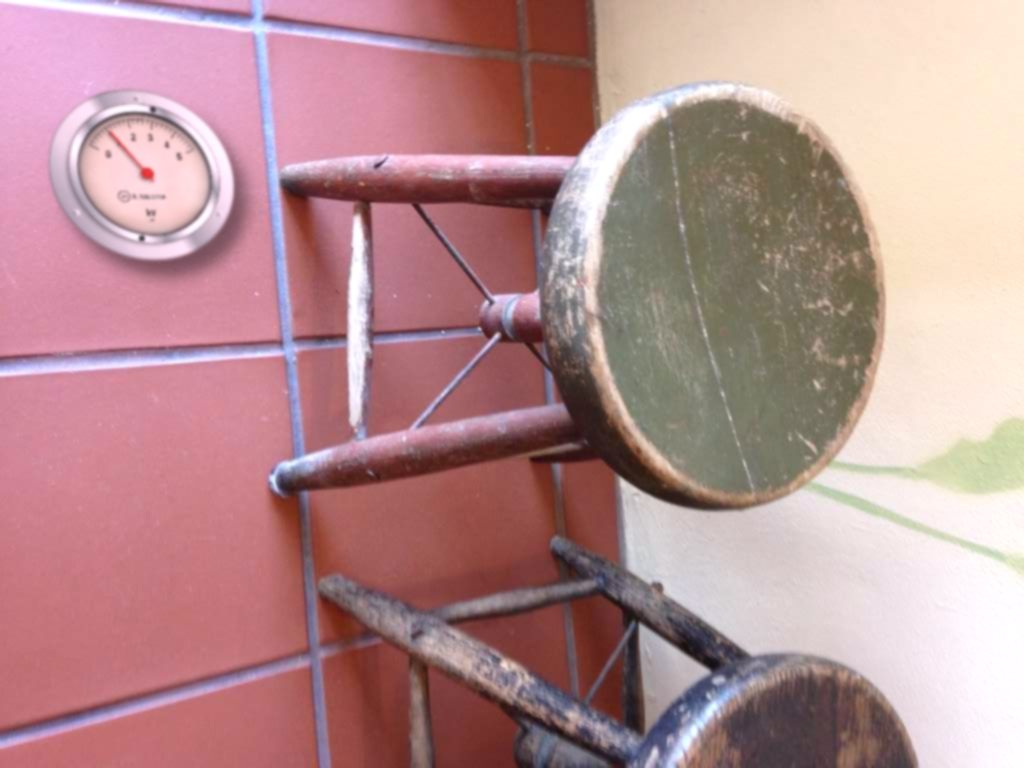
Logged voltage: value=1 unit=kV
